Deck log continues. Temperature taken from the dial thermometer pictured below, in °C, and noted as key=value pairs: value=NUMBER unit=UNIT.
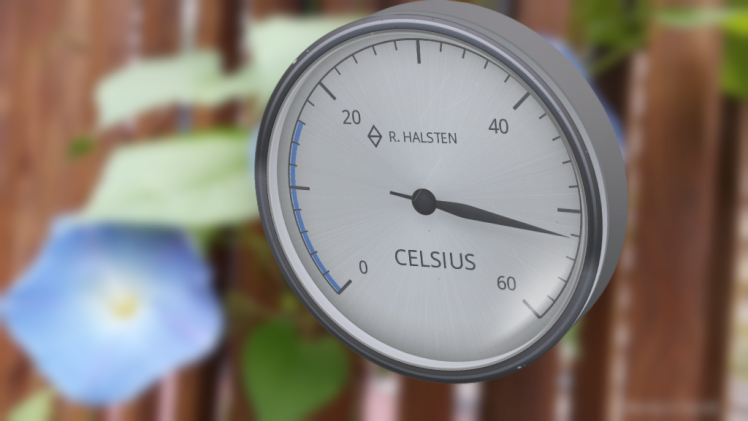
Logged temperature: value=52 unit=°C
